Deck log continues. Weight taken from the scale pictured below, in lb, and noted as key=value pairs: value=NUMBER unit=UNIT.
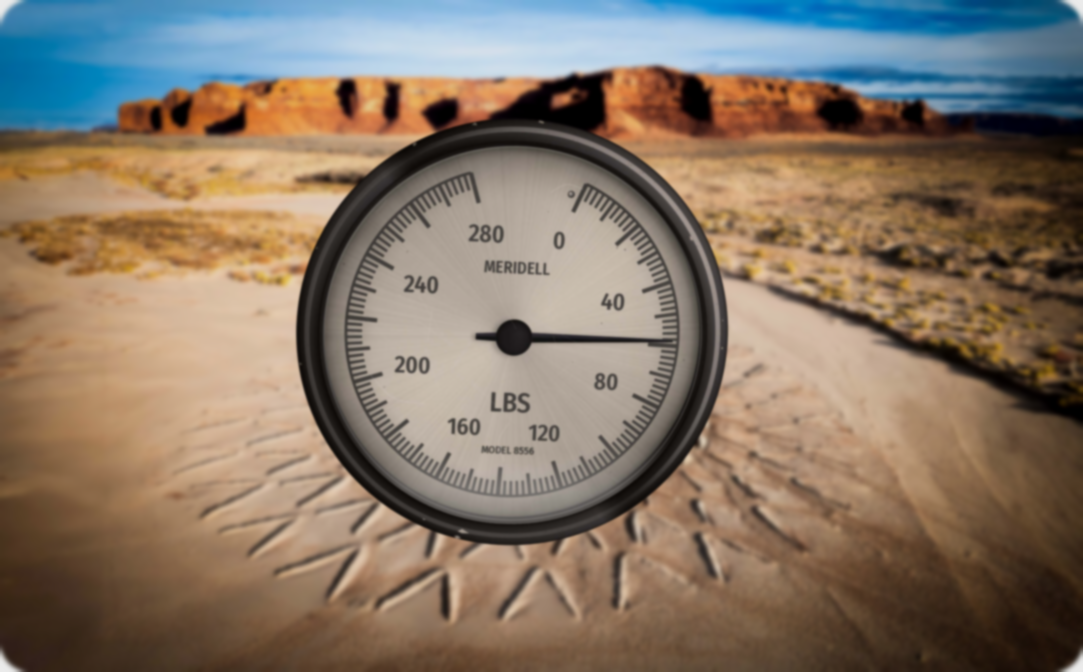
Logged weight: value=58 unit=lb
